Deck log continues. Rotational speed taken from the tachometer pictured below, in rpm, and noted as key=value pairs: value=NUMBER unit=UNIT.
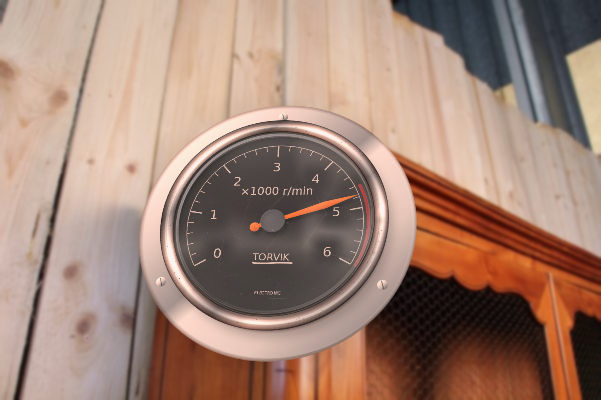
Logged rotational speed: value=4800 unit=rpm
